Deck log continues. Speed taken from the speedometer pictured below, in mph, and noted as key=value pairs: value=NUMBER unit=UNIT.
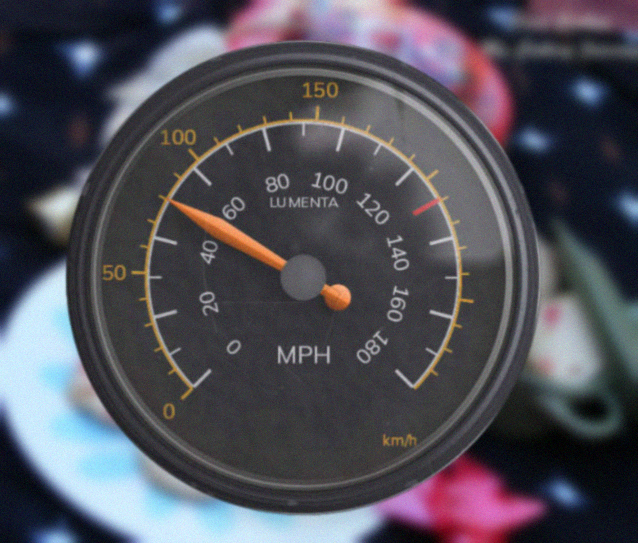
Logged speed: value=50 unit=mph
